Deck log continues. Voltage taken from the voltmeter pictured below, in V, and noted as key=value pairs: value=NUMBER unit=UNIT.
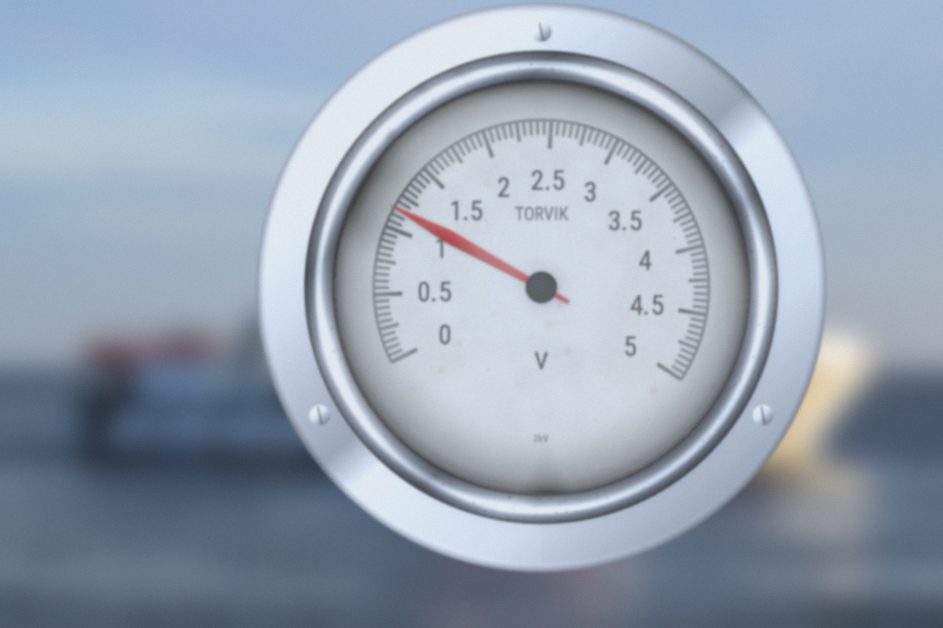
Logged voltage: value=1.15 unit=V
